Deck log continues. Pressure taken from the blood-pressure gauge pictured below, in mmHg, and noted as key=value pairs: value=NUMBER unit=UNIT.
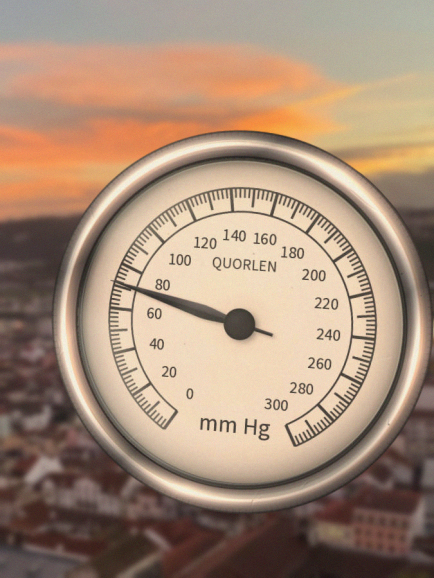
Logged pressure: value=72 unit=mmHg
